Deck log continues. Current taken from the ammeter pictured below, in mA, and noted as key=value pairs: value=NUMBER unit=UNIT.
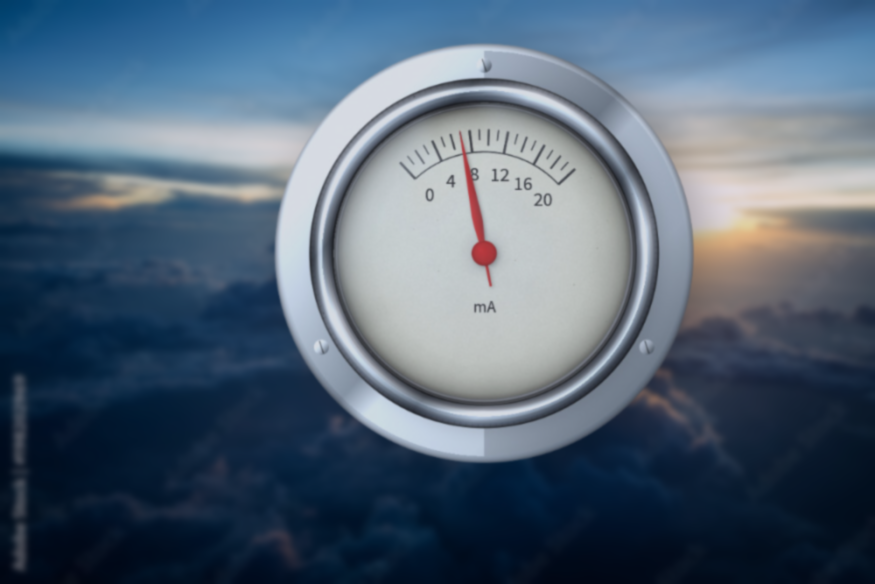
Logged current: value=7 unit=mA
